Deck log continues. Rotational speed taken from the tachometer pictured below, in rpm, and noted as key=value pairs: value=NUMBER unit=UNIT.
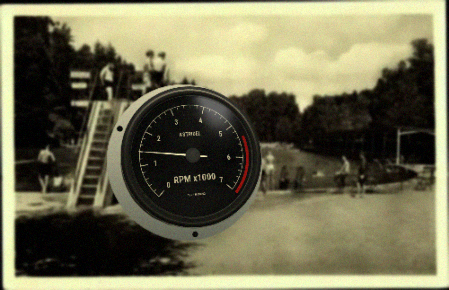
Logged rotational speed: value=1400 unit=rpm
